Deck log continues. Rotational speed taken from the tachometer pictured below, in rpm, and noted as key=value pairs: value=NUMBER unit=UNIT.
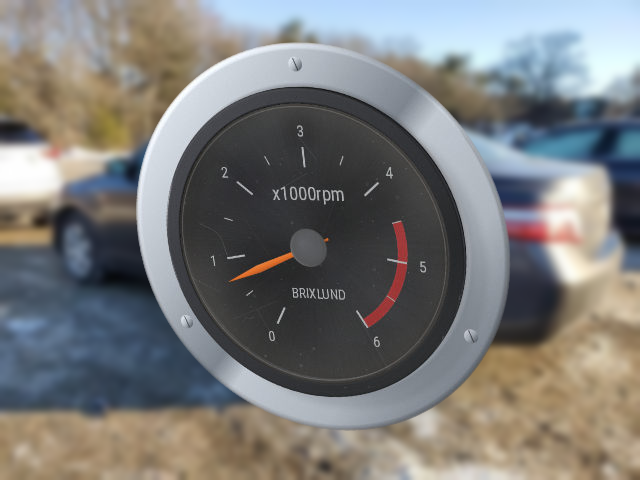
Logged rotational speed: value=750 unit=rpm
